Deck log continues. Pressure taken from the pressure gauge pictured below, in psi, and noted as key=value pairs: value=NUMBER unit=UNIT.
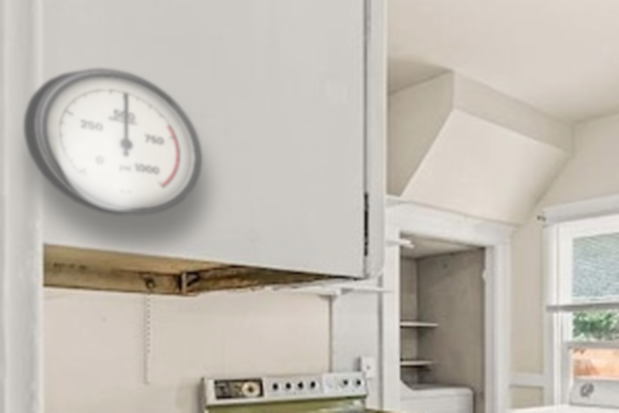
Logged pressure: value=500 unit=psi
